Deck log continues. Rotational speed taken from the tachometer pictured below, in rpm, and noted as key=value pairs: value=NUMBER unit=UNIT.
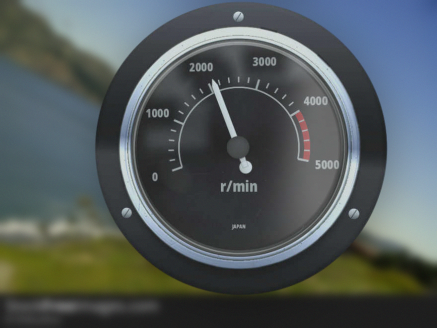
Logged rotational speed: value=2100 unit=rpm
